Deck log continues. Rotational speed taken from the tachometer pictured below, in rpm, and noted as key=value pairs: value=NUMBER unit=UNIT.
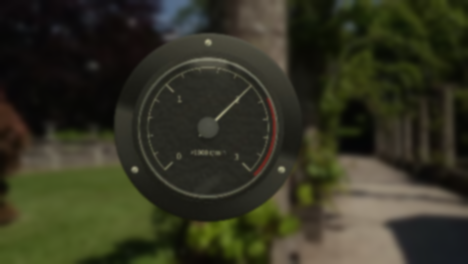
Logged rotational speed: value=2000 unit=rpm
